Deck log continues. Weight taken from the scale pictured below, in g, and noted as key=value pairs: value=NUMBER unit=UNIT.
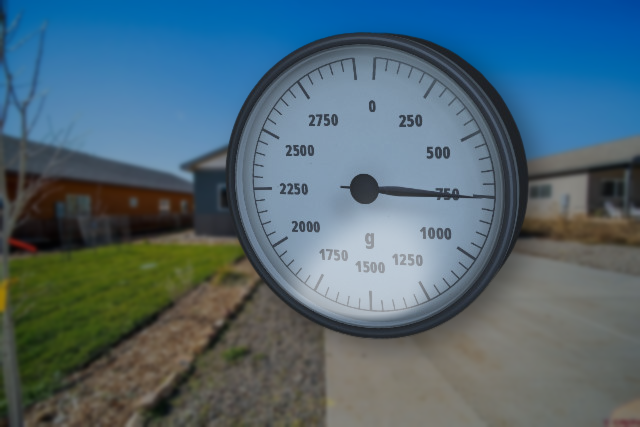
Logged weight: value=750 unit=g
